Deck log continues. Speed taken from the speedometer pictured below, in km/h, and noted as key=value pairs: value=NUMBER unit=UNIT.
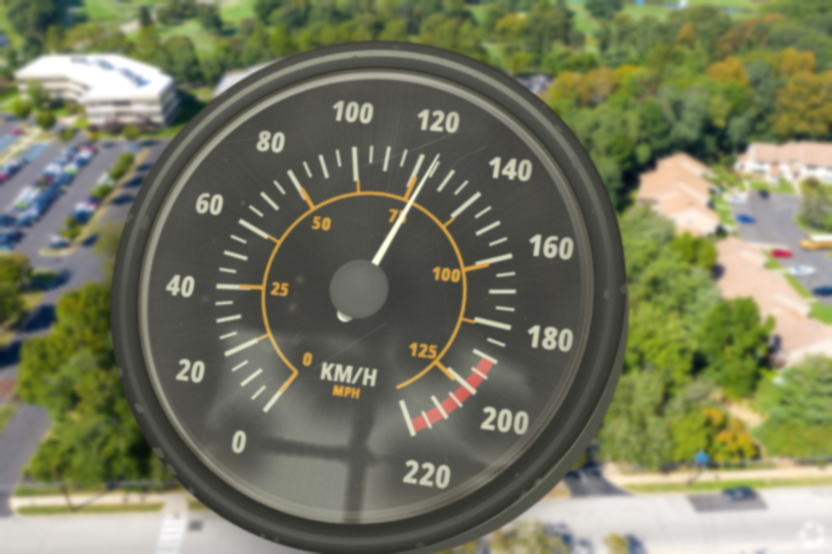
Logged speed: value=125 unit=km/h
